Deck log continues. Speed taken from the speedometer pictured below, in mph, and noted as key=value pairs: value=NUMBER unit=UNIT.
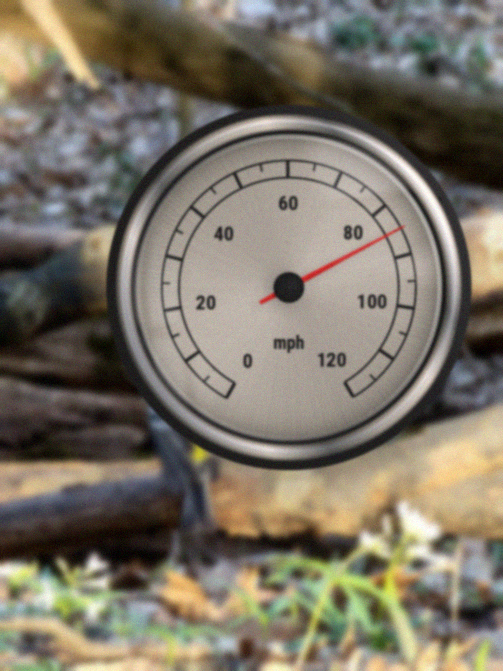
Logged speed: value=85 unit=mph
